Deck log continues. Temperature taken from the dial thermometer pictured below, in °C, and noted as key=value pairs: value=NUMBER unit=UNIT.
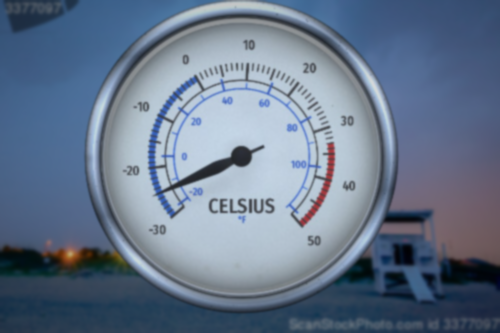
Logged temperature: value=-25 unit=°C
